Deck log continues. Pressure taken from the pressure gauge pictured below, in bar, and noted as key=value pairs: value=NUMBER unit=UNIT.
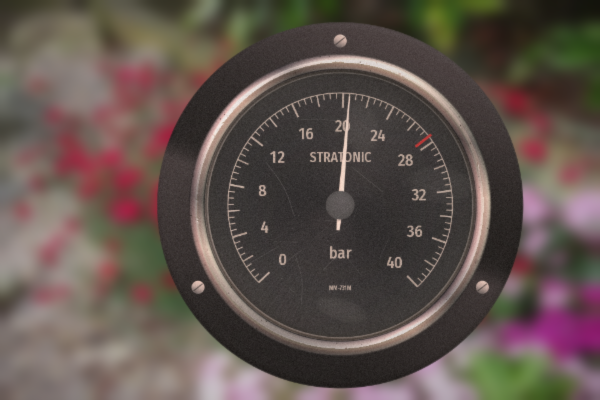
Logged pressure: value=20.5 unit=bar
